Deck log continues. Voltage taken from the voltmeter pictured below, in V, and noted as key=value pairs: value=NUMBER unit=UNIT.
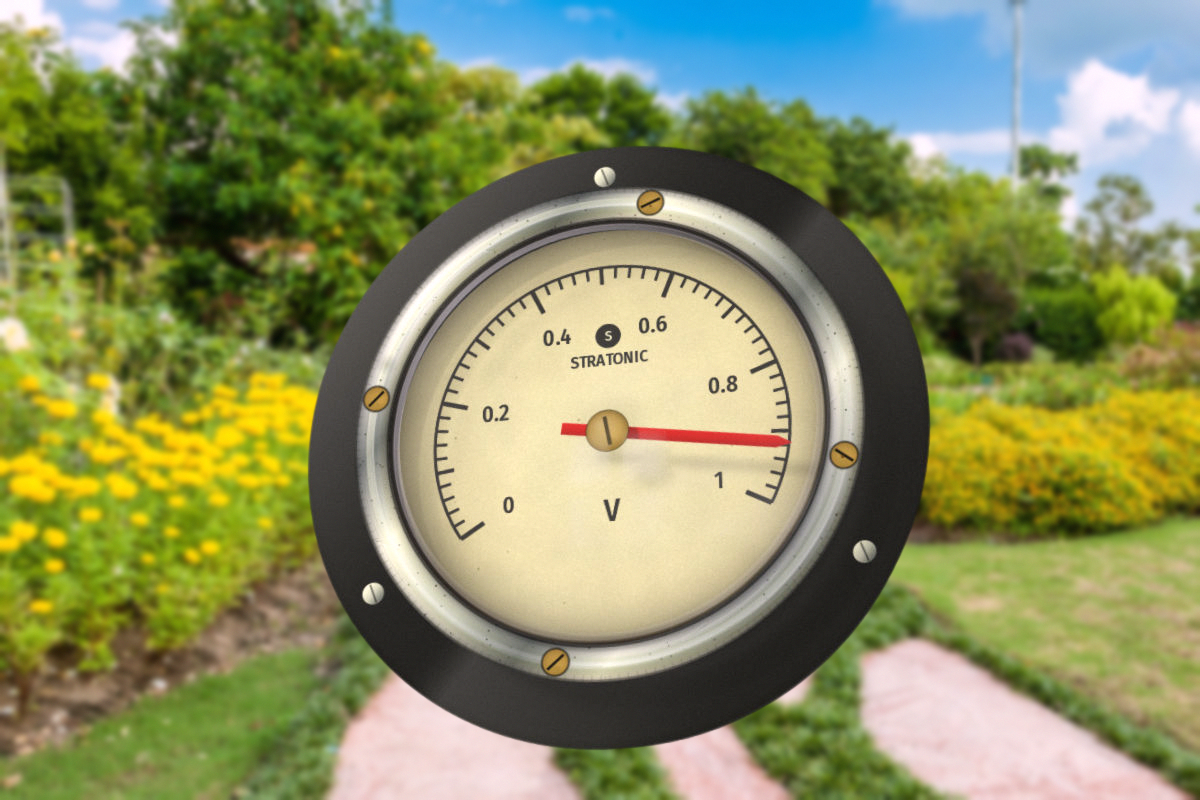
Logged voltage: value=0.92 unit=V
